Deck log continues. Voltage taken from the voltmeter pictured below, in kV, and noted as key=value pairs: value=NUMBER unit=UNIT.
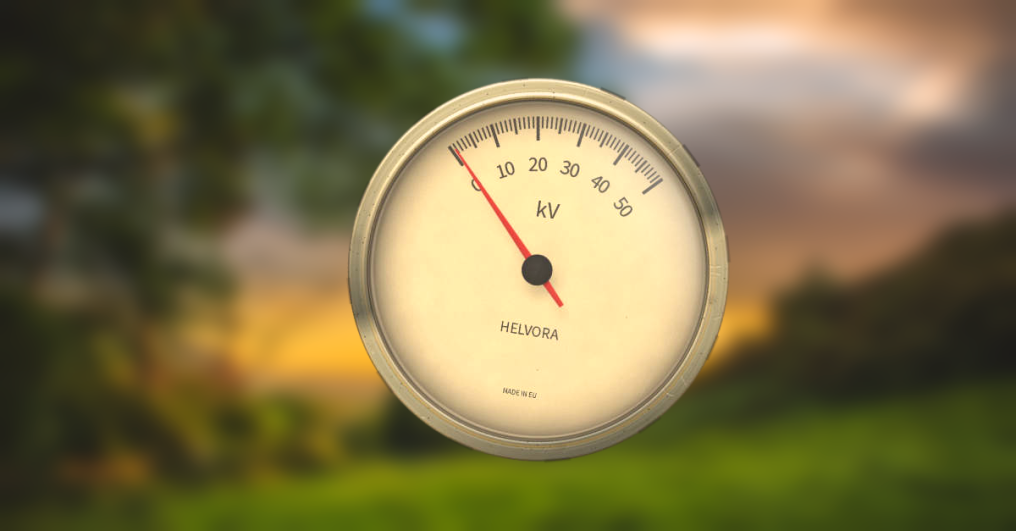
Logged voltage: value=1 unit=kV
